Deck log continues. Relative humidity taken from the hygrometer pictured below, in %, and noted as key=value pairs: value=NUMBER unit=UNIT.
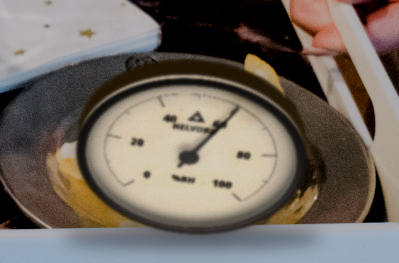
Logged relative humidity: value=60 unit=%
